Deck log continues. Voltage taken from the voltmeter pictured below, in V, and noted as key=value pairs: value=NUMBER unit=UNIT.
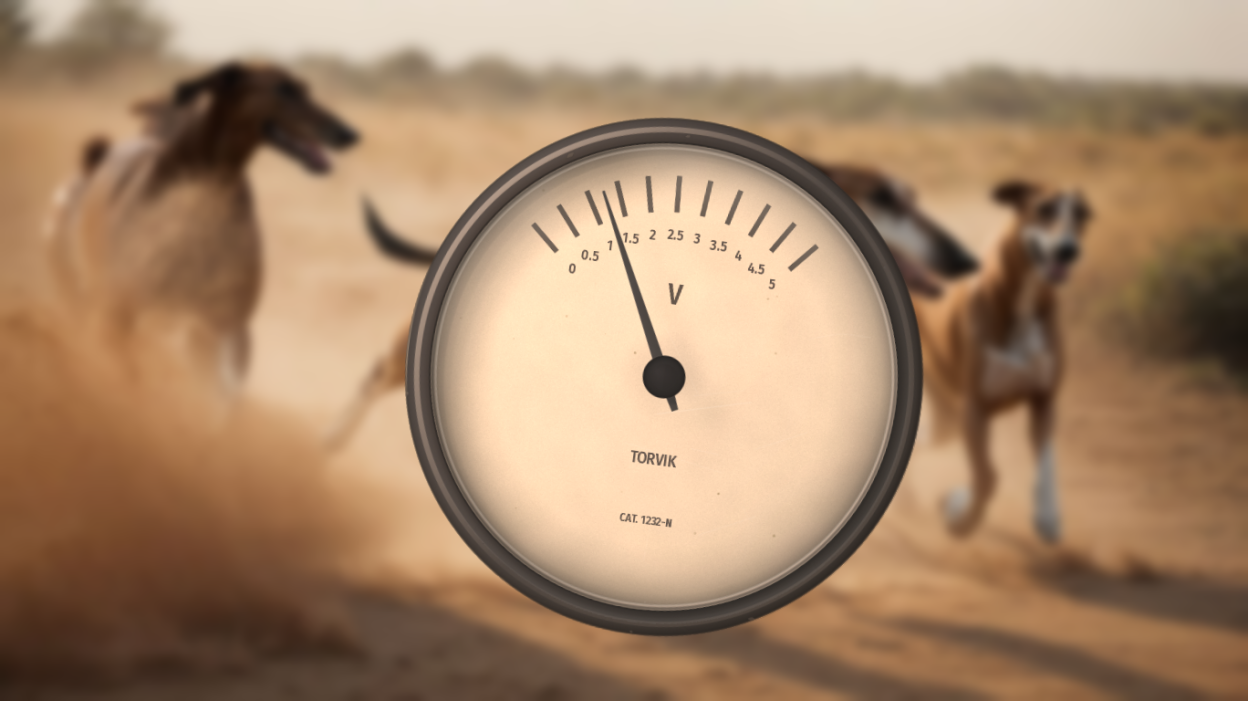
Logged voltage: value=1.25 unit=V
